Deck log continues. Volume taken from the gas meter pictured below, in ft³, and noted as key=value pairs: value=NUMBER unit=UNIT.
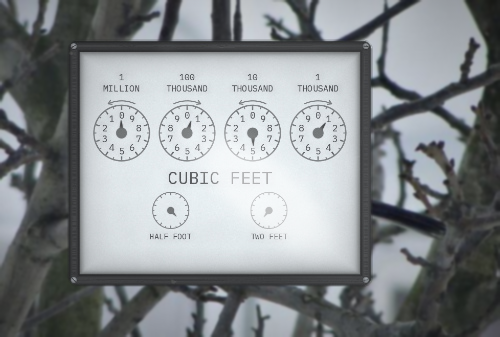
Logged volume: value=5100 unit=ft³
